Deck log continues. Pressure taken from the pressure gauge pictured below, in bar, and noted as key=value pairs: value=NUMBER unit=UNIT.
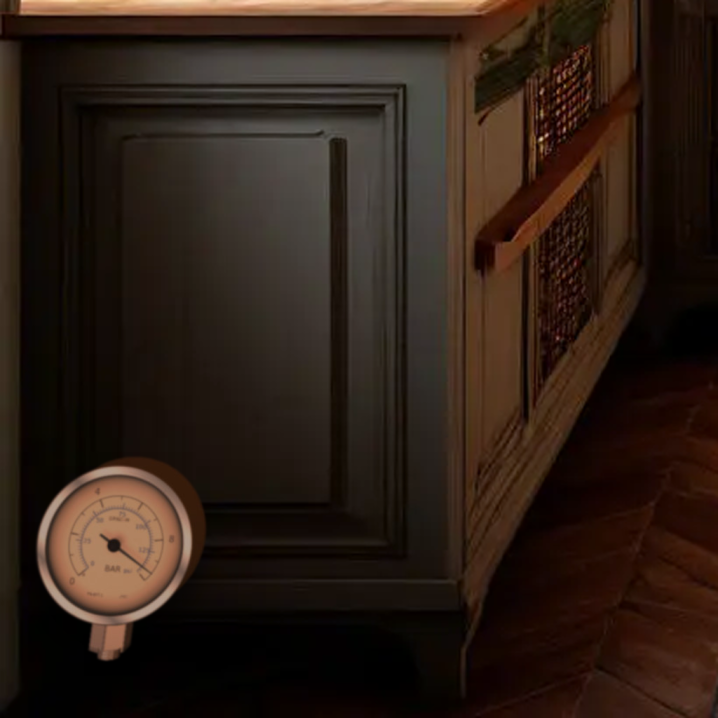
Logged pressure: value=9.5 unit=bar
